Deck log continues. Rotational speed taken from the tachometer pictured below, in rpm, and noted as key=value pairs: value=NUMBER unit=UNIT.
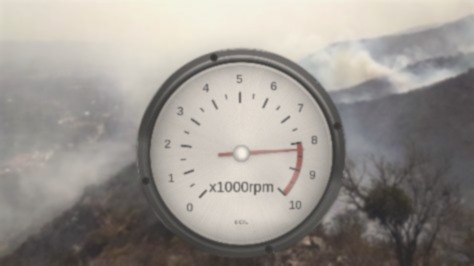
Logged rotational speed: value=8250 unit=rpm
